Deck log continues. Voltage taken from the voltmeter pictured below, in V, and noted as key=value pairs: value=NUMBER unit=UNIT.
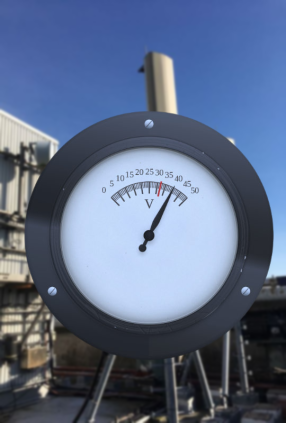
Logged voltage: value=40 unit=V
